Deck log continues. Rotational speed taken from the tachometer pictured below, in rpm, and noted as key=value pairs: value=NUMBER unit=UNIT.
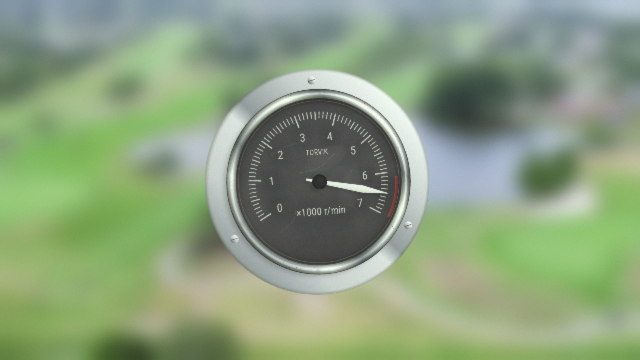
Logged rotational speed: value=6500 unit=rpm
